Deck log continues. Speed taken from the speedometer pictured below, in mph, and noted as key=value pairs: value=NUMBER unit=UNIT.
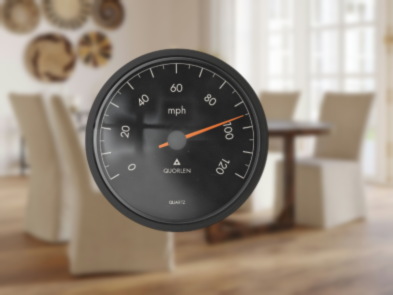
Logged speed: value=95 unit=mph
